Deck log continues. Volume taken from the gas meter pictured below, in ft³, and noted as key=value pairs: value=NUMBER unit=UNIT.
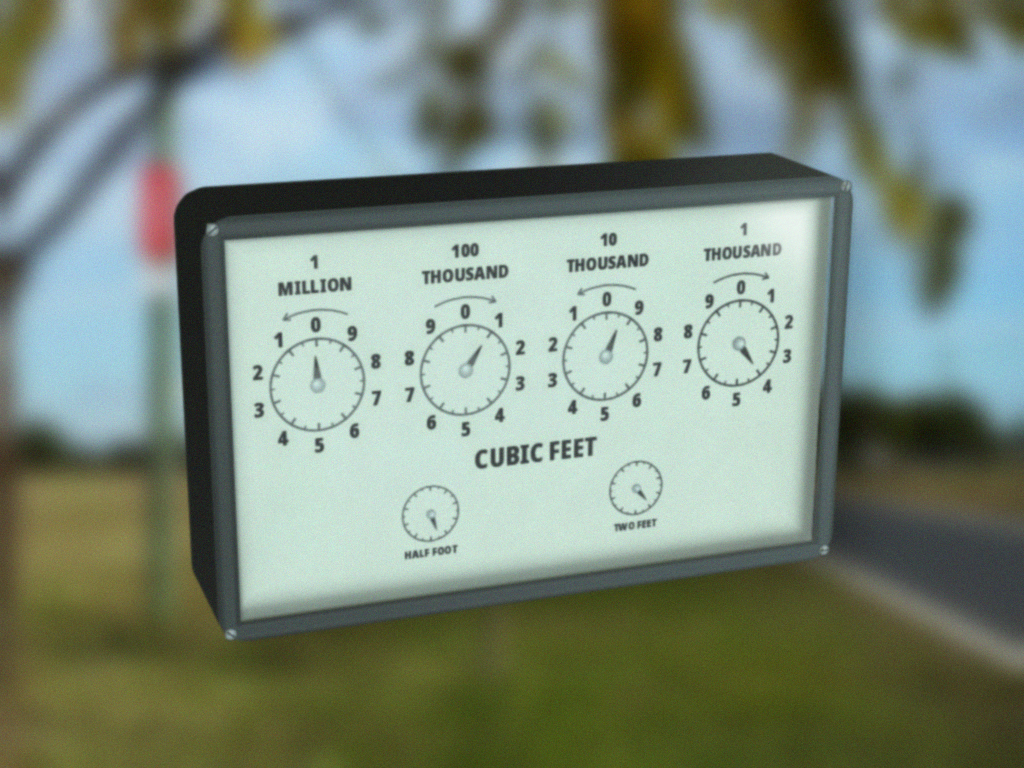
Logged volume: value=9400 unit=ft³
